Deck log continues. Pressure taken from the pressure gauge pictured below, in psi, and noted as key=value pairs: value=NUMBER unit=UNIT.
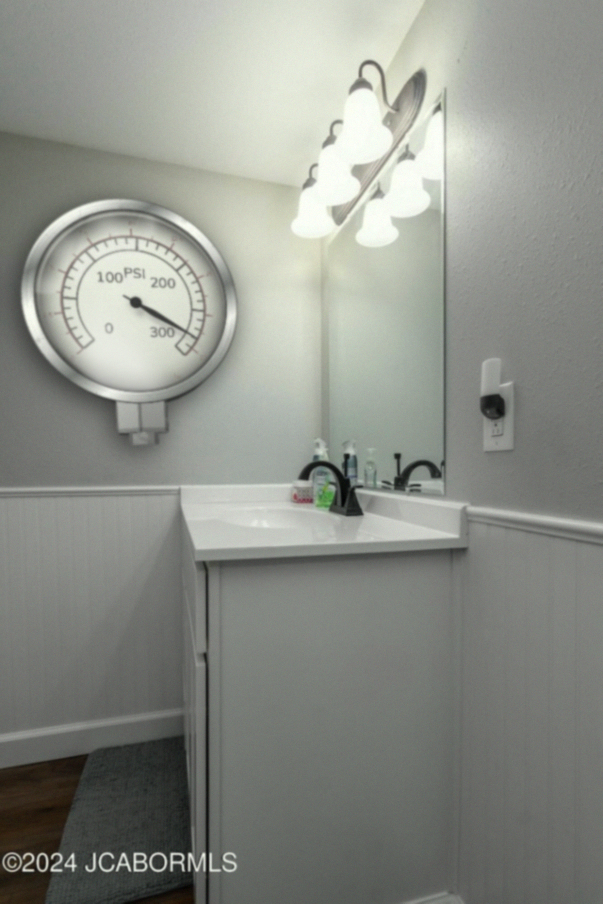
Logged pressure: value=280 unit=psi
